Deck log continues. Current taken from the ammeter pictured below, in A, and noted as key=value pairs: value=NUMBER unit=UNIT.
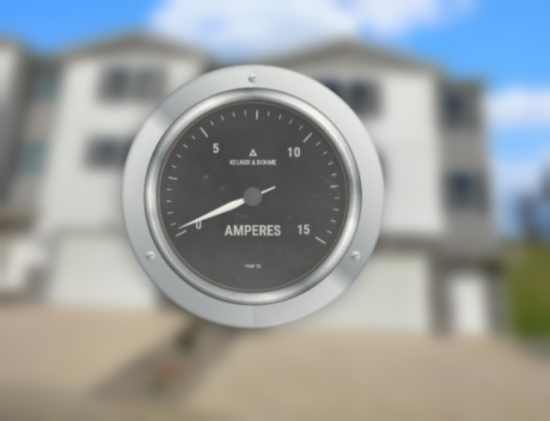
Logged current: value=0.25 unit=A
